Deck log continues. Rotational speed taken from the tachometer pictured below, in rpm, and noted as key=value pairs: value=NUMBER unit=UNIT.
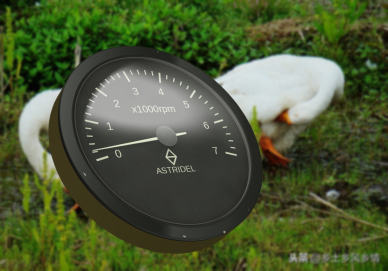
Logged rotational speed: value=200 unit=rpm
